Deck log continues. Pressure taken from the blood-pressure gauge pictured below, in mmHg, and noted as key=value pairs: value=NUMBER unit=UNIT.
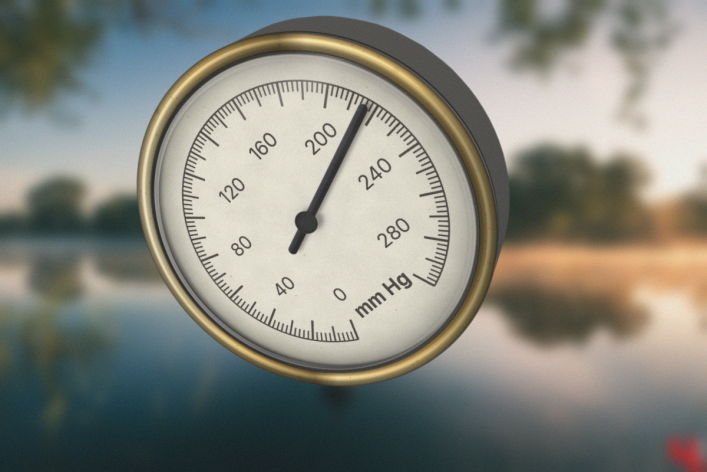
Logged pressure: value=216 unit=mmHg
